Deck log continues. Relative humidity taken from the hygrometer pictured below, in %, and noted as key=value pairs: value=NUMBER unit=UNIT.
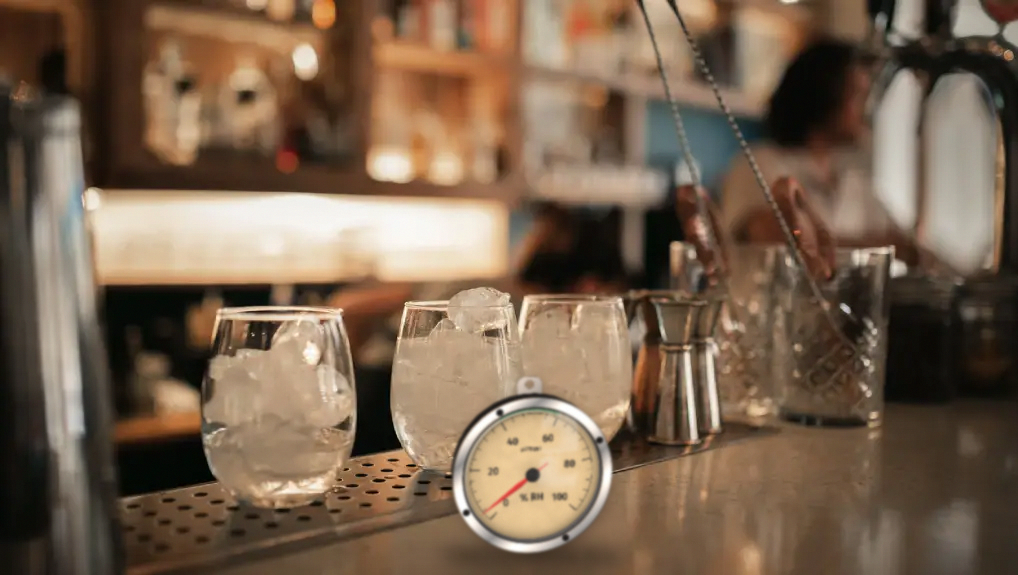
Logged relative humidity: value=4 unit=%
